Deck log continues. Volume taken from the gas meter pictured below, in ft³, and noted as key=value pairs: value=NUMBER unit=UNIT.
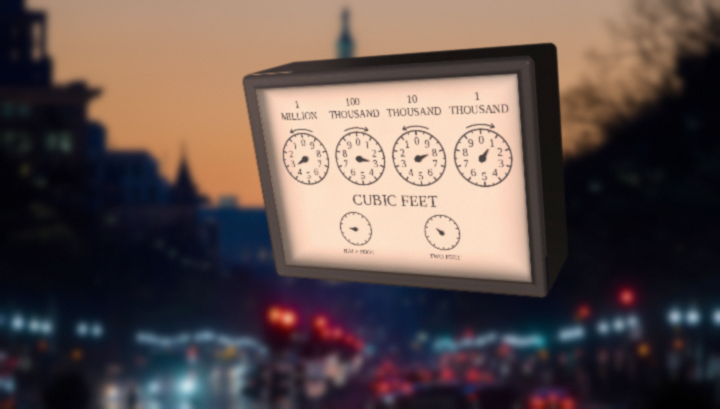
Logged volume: value=328100 unit=ft³
